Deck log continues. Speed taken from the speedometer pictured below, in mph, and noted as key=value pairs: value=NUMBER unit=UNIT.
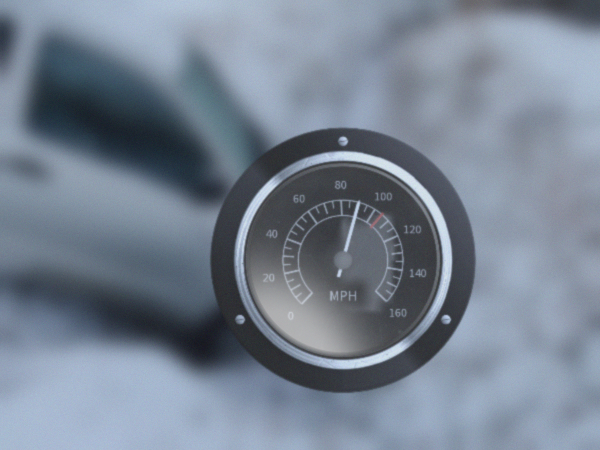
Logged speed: value=90 unit=mph
